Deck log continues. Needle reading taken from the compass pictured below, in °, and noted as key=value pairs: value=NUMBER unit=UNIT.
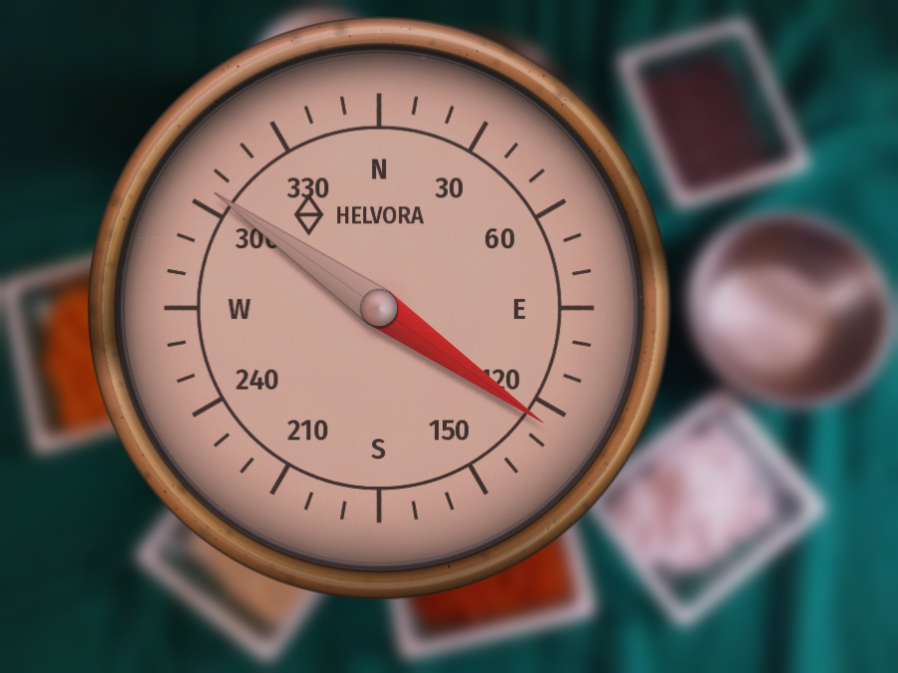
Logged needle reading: value=125 unit=°
